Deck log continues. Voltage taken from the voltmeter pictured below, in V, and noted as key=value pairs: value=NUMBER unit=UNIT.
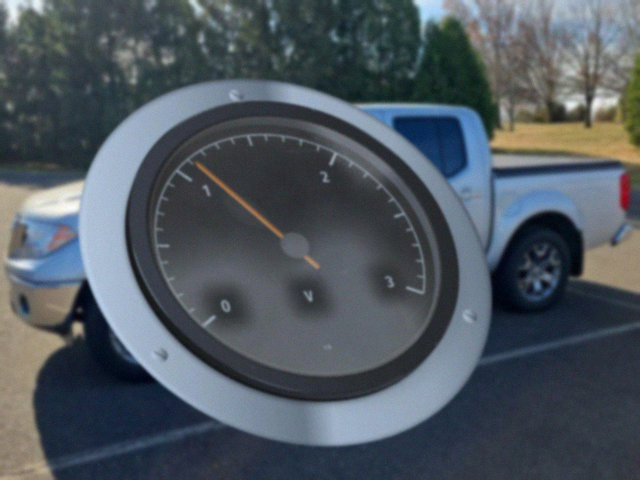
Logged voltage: value=1.1 unit=V
